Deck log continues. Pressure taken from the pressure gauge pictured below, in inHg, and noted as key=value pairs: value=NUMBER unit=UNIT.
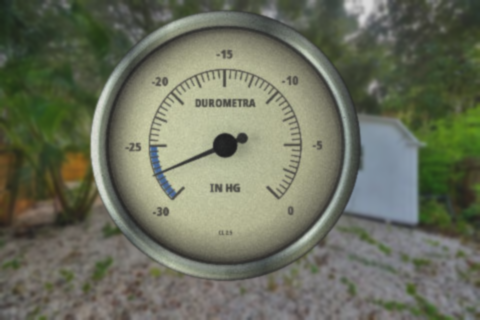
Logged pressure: value=-27.5 unit=inHg
